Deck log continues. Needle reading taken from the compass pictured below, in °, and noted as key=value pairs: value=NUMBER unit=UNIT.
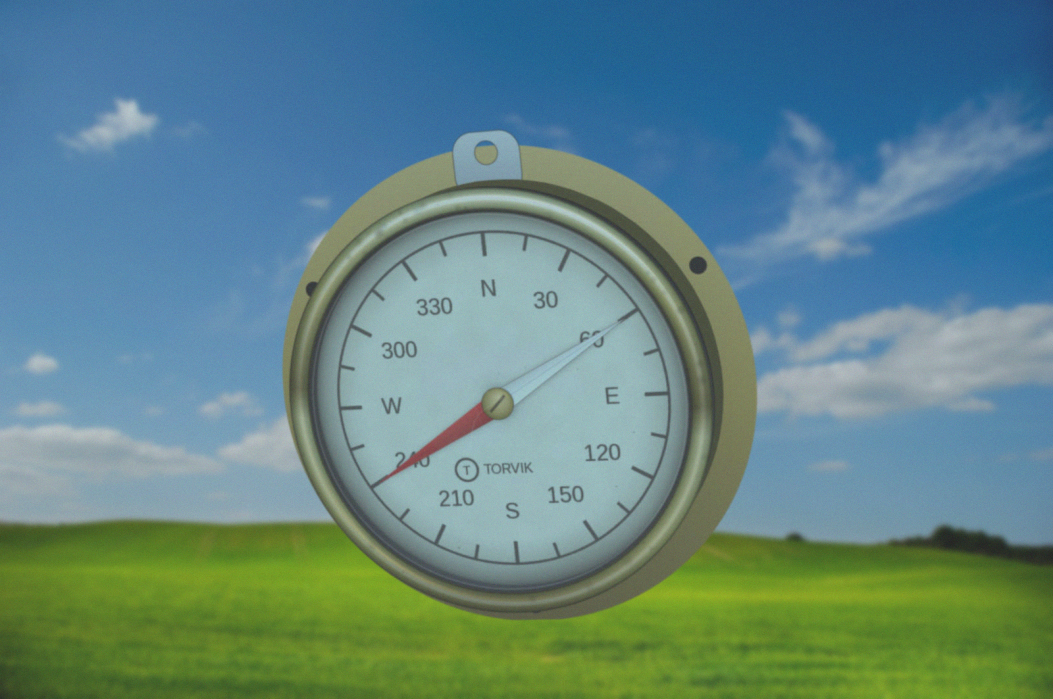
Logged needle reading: value=240 unit=°
